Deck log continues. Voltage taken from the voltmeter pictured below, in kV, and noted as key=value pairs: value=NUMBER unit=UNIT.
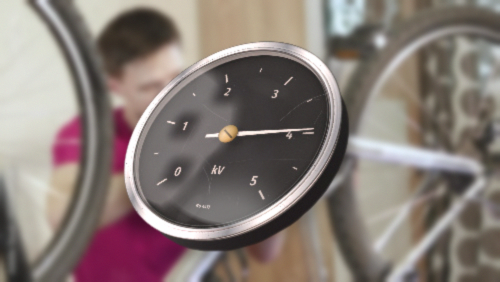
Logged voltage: value=4 unit=kV
